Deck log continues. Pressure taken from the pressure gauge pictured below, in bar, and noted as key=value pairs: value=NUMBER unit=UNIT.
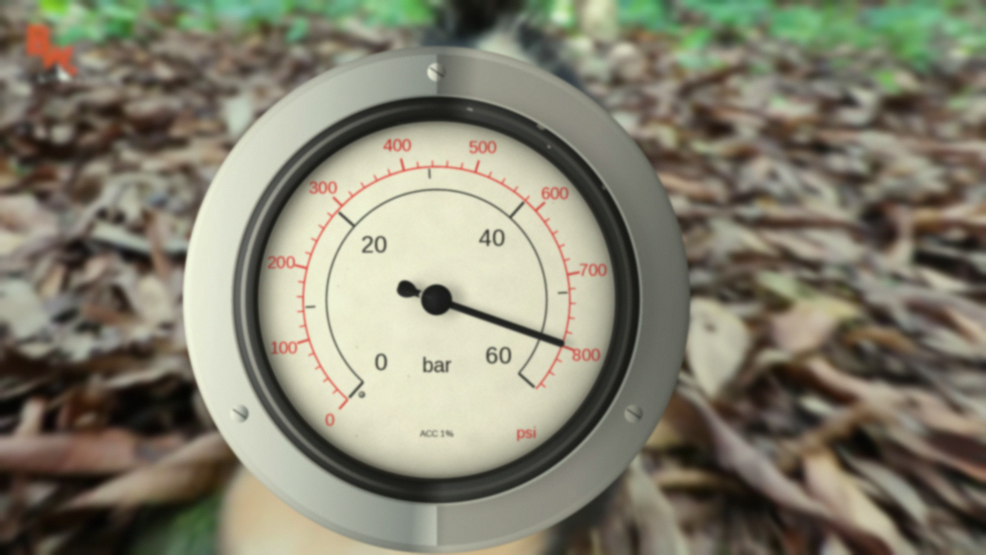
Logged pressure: value=55 unit=bar
